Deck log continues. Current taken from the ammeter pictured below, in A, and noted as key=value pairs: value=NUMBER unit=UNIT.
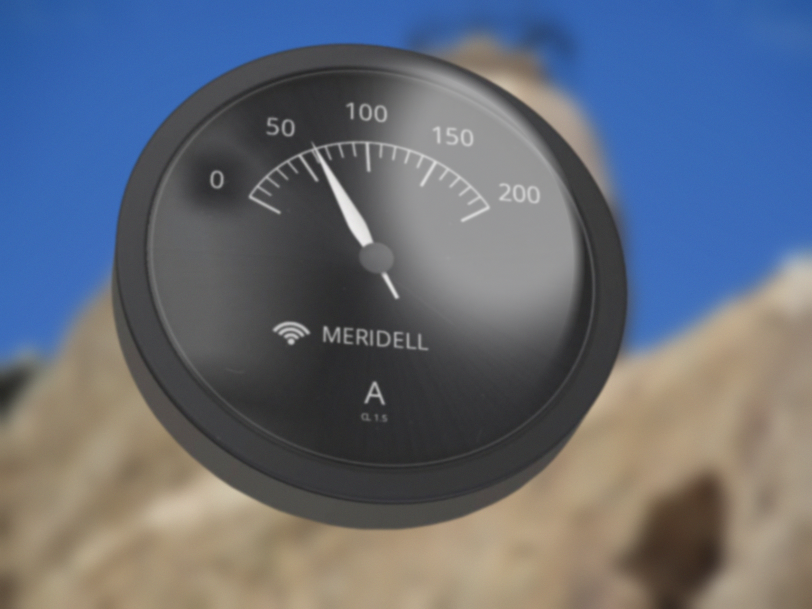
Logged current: value=60 unit=A
